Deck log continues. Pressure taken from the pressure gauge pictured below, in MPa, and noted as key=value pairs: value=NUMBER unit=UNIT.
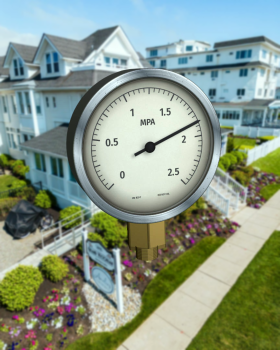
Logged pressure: value=1.85 unit=MPa
